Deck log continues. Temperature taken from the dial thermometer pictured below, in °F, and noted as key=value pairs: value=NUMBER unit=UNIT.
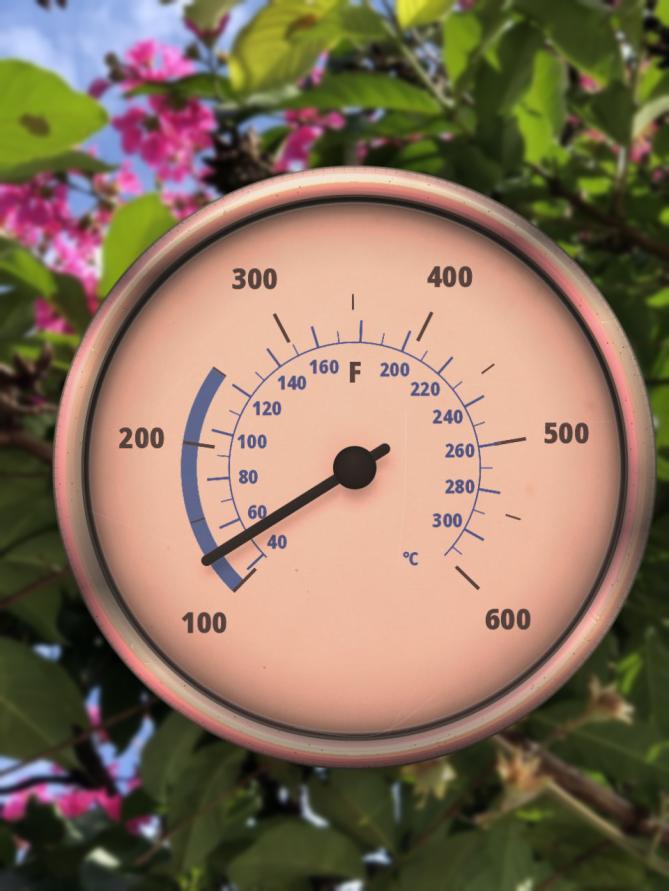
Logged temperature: value=125 unit=°F
